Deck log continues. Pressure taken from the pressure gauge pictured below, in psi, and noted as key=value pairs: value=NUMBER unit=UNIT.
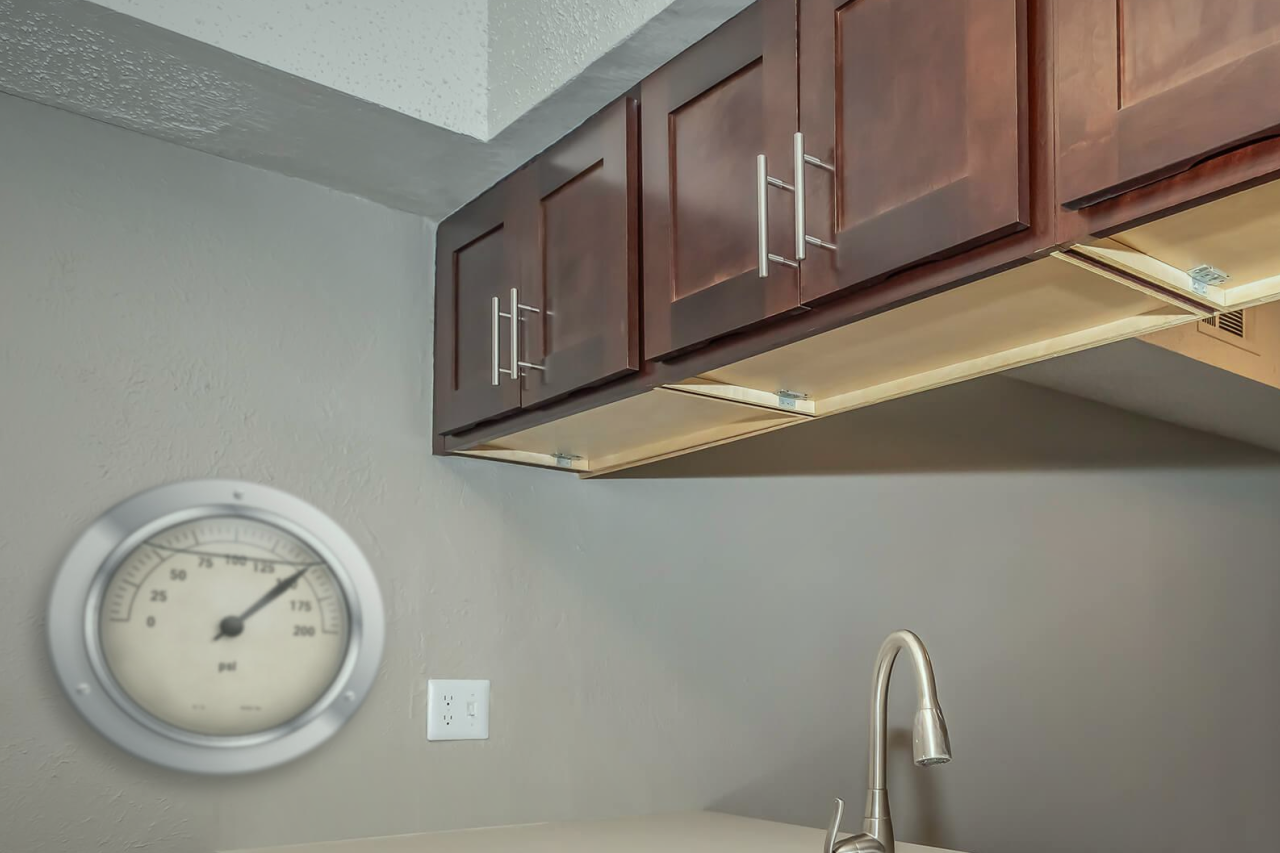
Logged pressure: value=150 unit=psi
